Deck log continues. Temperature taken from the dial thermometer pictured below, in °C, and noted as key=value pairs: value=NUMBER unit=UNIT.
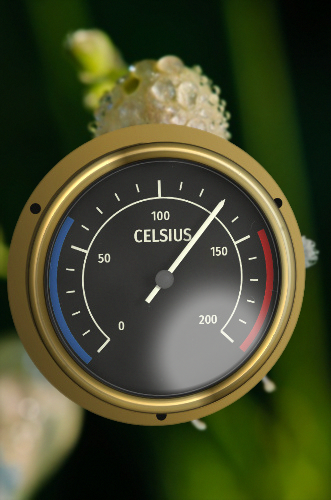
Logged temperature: value=130 unit=°C
